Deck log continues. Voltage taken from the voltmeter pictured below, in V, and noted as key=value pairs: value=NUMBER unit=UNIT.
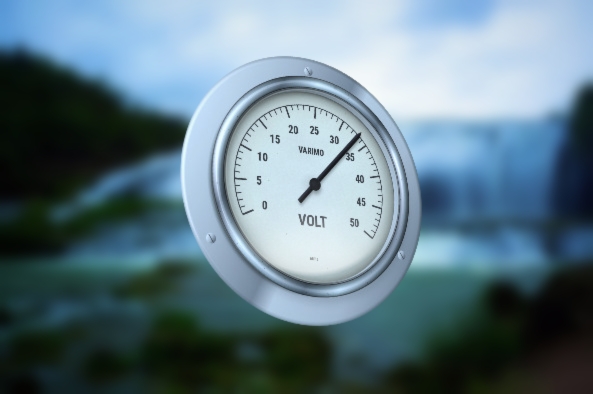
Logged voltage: value=33 unit=V
